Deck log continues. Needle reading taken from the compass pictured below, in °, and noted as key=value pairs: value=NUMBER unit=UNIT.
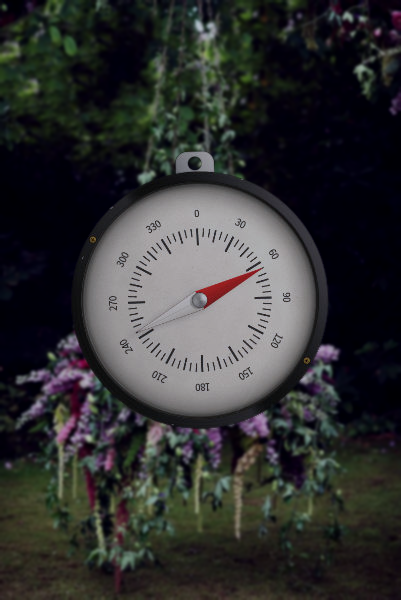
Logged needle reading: value=65 unit=°
